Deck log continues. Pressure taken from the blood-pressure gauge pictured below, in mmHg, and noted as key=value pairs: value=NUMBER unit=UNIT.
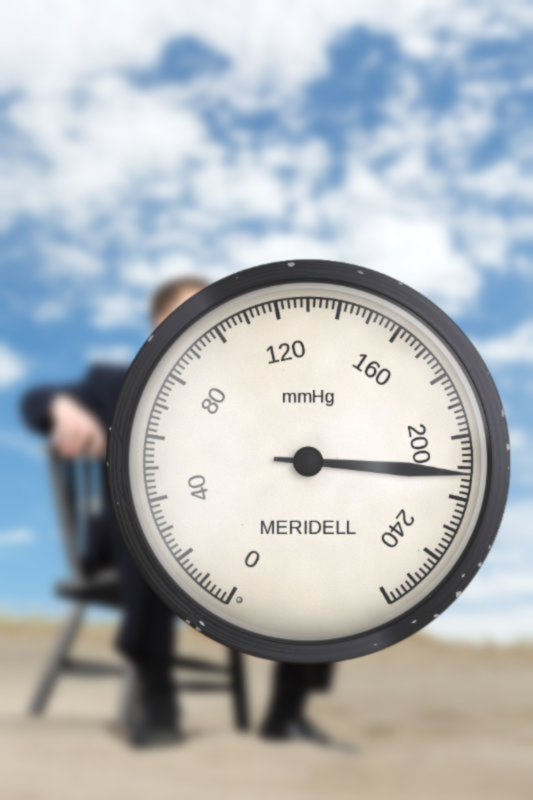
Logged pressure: value=212 unit=mmHg
